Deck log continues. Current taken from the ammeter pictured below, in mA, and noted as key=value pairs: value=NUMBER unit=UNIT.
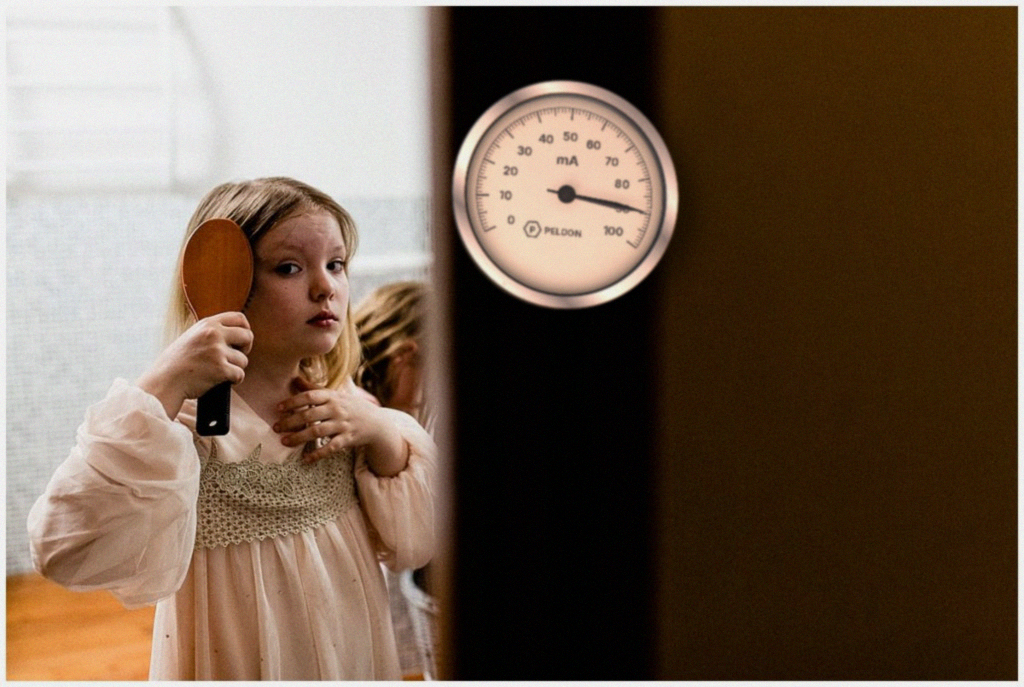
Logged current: value=90 unit=mA
